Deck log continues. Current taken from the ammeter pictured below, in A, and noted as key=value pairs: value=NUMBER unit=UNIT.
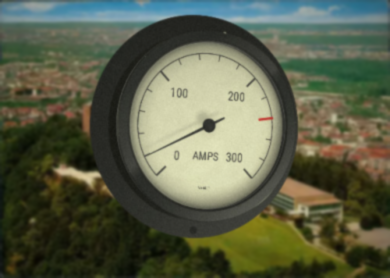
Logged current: value=20 unit=A
